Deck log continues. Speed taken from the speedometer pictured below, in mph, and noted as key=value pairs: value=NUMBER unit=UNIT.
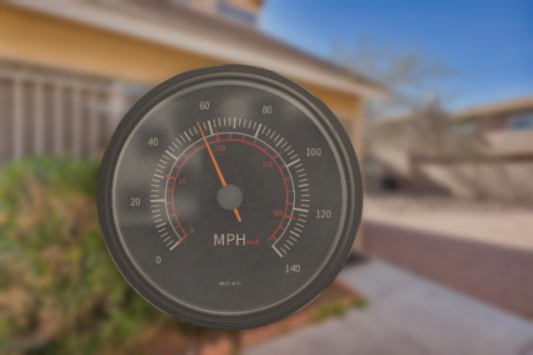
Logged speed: value=56 unit=mph
